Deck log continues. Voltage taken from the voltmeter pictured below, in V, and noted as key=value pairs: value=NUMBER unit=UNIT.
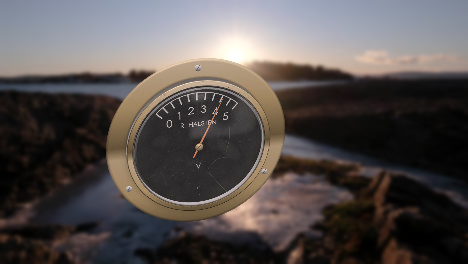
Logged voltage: value=4 unit=V
